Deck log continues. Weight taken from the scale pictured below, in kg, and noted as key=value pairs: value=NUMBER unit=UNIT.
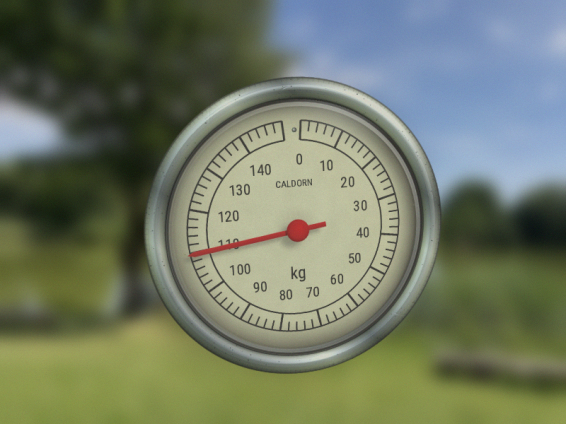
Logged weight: value=110 unit=kg
